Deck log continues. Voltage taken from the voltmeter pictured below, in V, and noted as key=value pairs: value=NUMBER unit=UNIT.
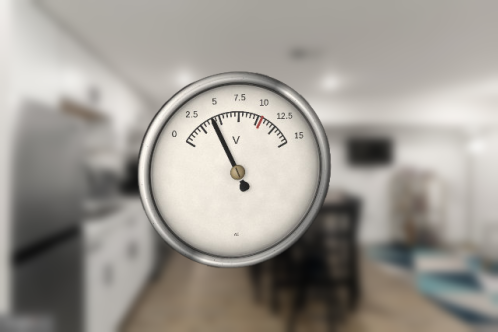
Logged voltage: value=4 unit=V
